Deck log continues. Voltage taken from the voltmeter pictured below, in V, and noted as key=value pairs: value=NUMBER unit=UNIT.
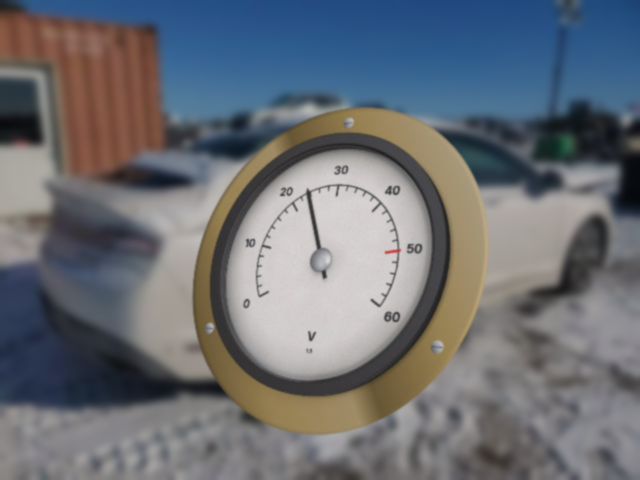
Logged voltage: value=24 unit=V
